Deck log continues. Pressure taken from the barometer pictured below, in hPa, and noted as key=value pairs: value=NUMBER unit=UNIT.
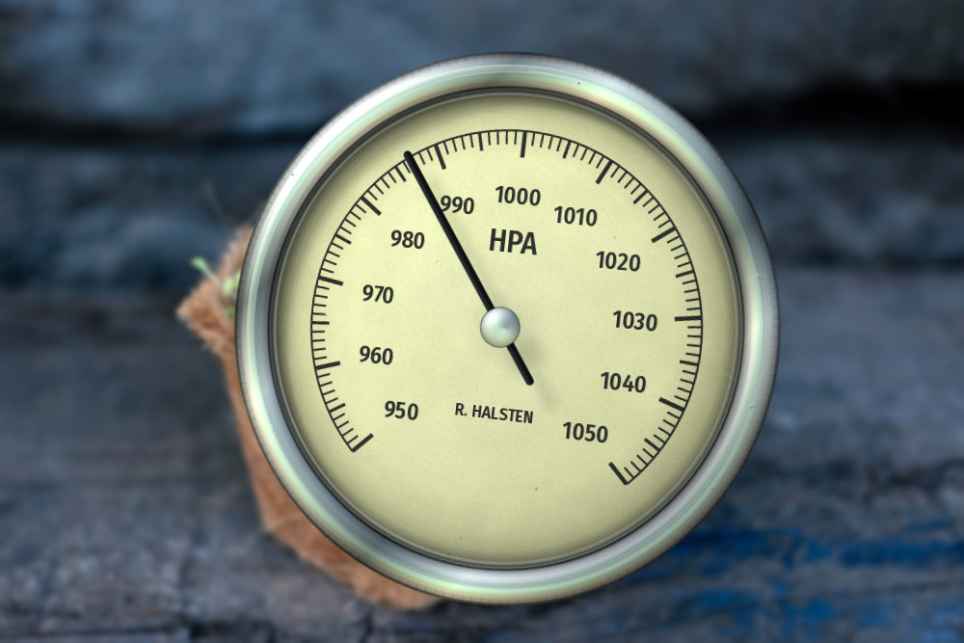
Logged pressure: value=987 unit=hPa
